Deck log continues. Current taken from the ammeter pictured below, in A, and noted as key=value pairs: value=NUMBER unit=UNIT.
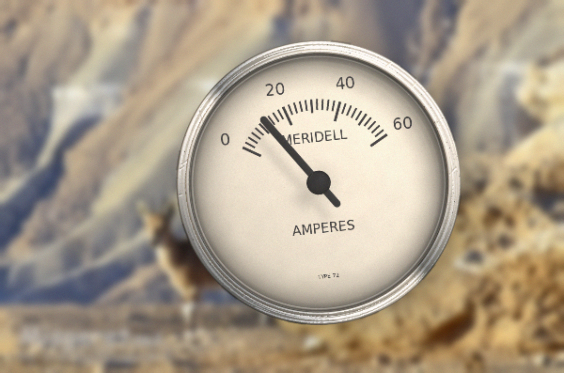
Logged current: value=12 unit=A
